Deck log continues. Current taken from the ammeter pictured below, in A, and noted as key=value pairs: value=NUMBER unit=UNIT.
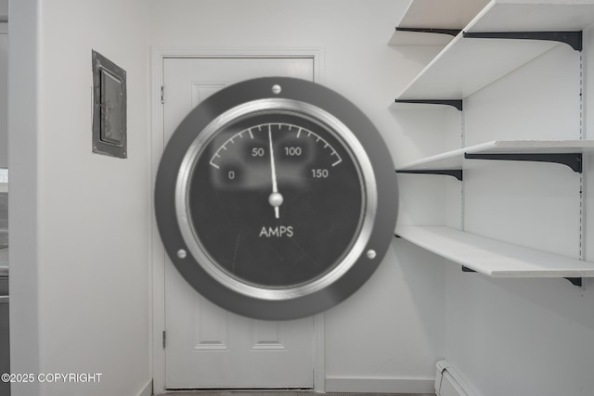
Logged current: value=70 unit=A
